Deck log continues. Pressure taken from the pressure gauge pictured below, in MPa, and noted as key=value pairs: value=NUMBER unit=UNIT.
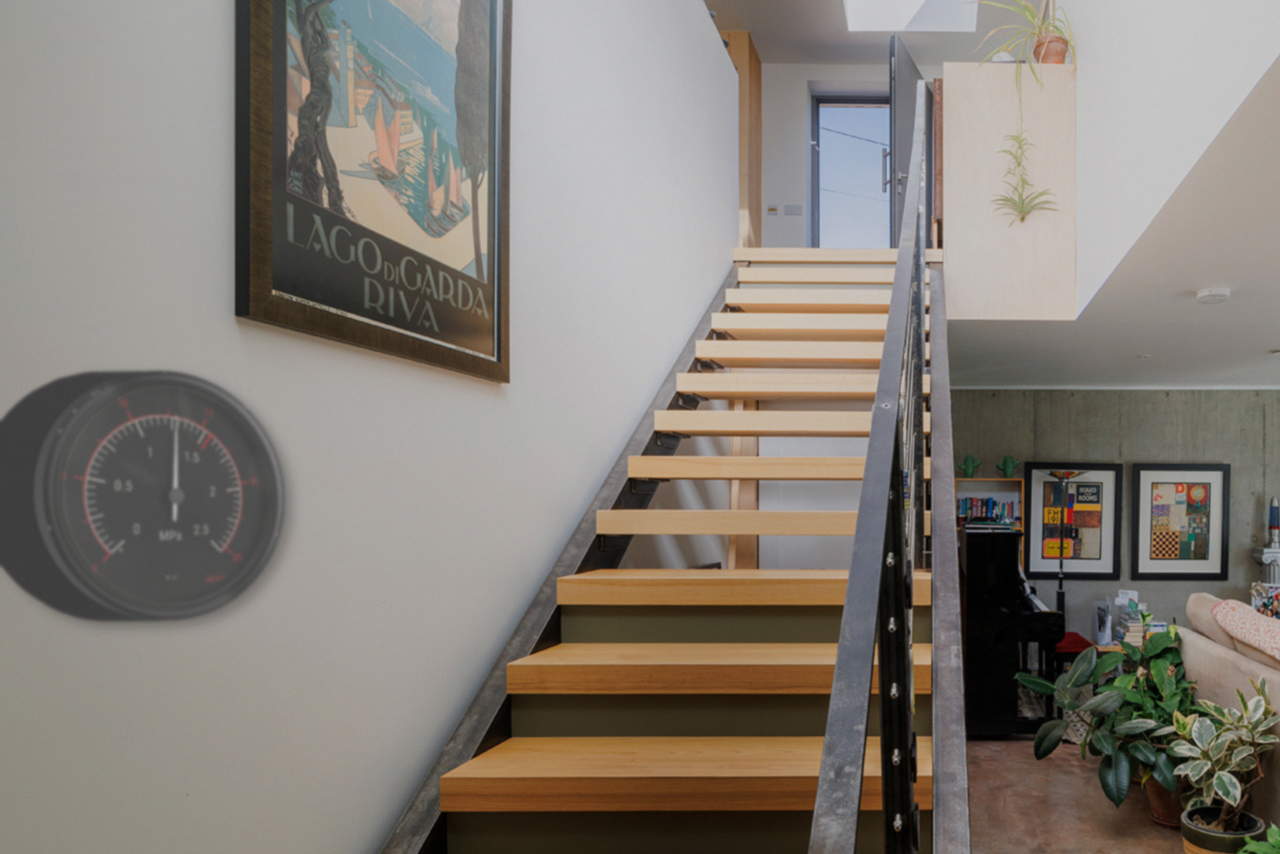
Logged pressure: value=1.25 unit=MPa
